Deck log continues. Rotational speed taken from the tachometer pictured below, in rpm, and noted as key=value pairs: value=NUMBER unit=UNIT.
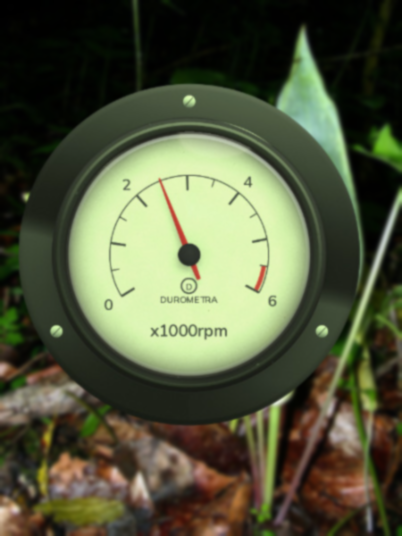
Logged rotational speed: value=2500 unit=rpm
